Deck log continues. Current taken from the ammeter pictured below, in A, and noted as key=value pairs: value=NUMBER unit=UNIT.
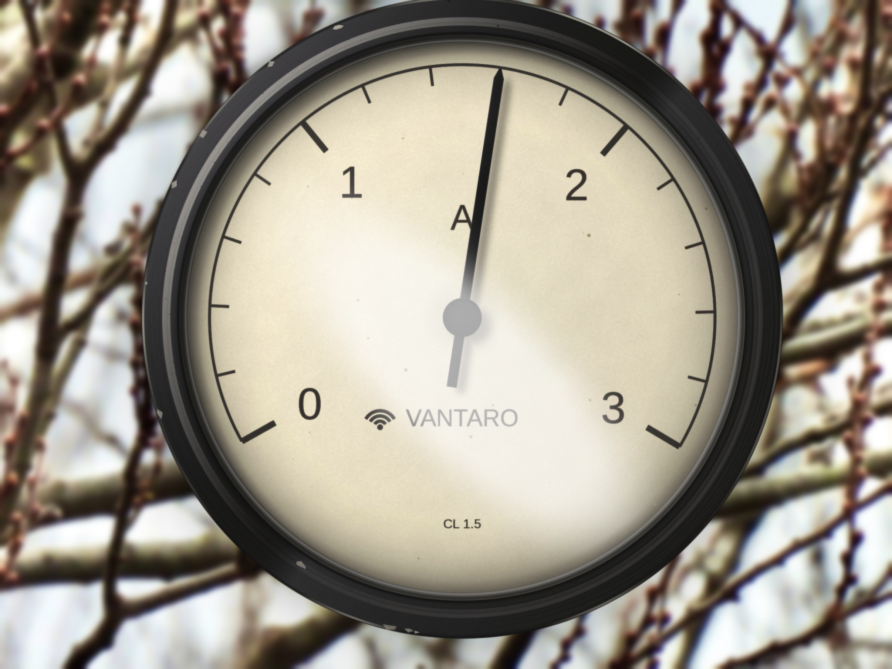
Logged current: value=1.6 unit=A
